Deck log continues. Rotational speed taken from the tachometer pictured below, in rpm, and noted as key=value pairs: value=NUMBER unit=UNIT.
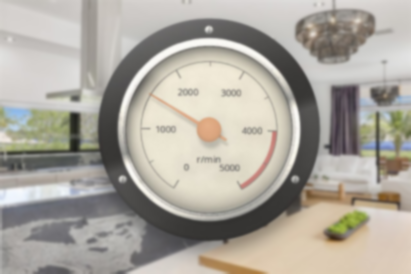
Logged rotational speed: value=1500 unit=rpm
